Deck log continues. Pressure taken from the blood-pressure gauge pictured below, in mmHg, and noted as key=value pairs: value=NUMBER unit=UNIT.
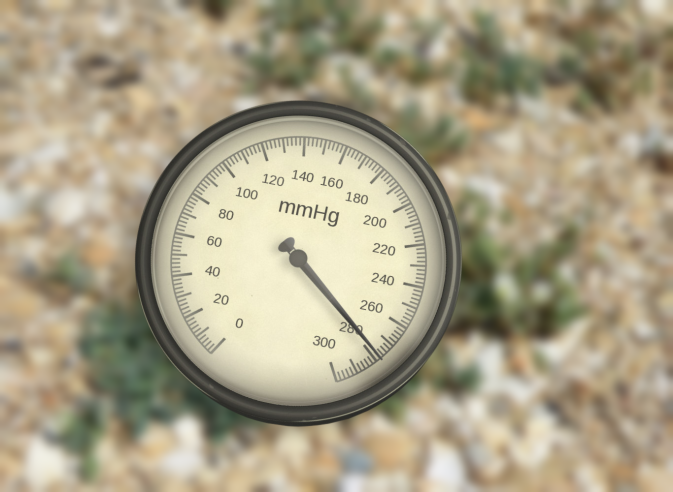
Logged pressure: value=278 unit=mmHg
